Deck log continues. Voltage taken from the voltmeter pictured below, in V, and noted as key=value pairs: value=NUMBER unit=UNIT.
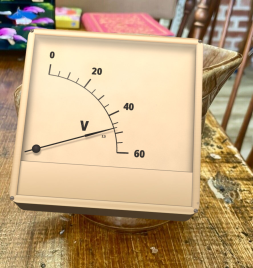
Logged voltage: value=47.5 unit=V
